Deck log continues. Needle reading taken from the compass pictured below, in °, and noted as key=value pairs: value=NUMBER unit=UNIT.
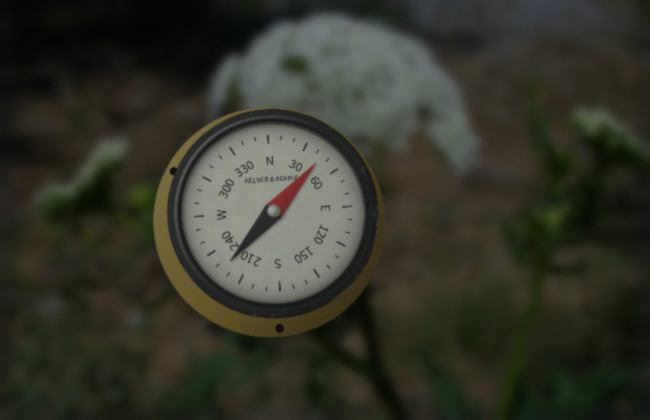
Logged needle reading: value=45 unit=°
